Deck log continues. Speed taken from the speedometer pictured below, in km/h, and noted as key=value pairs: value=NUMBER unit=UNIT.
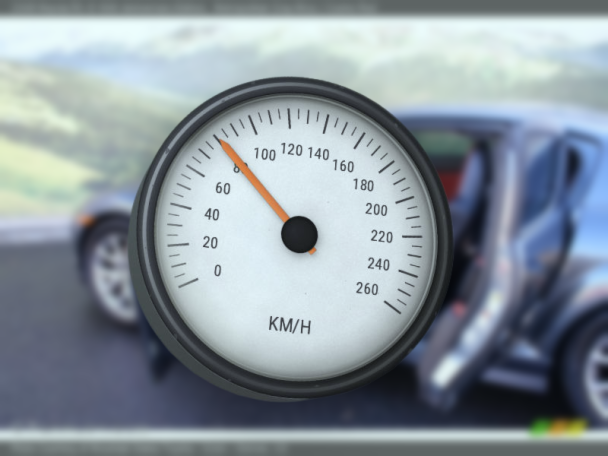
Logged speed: value=80 unit=km/h
